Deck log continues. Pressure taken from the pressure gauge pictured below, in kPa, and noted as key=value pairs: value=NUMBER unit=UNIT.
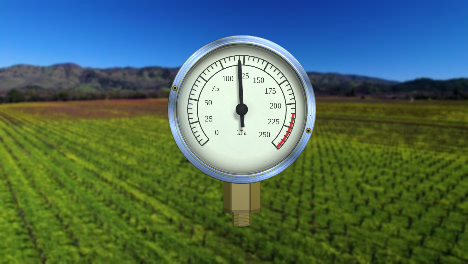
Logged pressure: value=120 unit=kPa
